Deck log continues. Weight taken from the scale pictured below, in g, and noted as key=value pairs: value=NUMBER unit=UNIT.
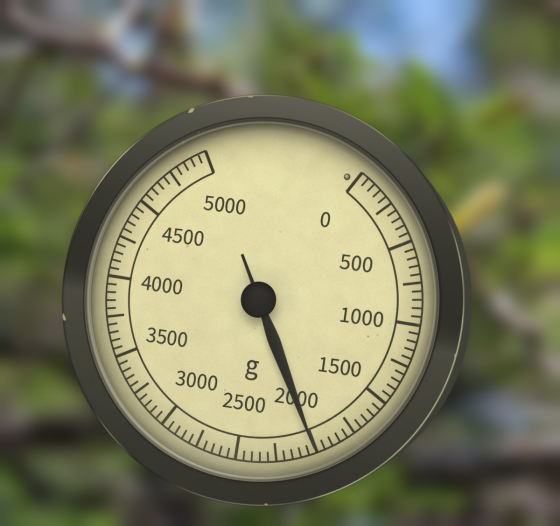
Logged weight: value=2000 unit=g
